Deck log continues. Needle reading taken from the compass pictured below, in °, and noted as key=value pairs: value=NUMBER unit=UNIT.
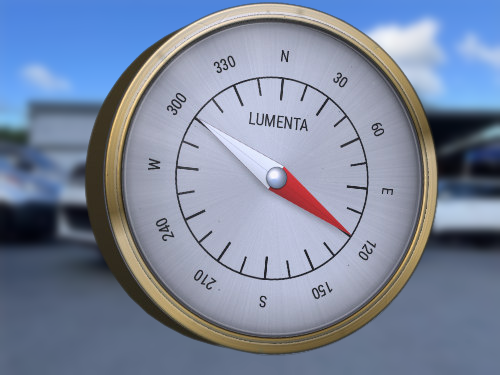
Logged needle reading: value=120 unit=°
